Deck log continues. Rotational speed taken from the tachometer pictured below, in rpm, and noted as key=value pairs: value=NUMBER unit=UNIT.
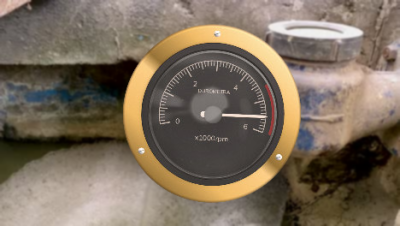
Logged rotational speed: value=5500 unit=rpm
